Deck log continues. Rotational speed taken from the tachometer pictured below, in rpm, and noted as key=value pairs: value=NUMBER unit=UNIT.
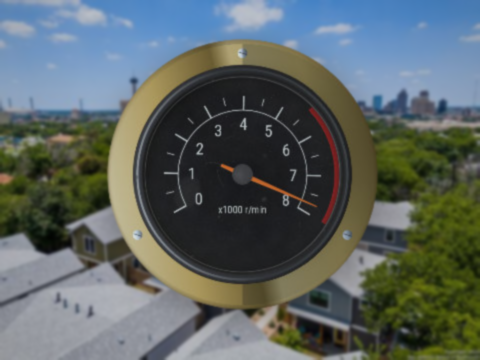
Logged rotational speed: value=7750 unit=rpm
